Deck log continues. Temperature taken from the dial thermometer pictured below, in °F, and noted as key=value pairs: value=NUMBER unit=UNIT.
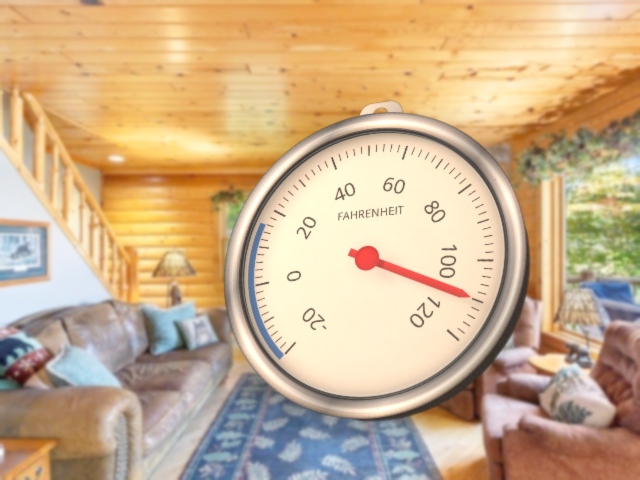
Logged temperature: value=110 unit=°F
